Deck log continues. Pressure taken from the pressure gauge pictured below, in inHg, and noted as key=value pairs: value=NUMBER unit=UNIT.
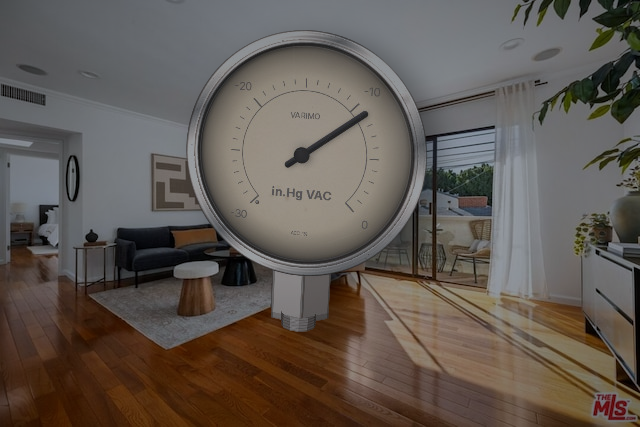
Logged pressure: value=-9 unit=inHg
